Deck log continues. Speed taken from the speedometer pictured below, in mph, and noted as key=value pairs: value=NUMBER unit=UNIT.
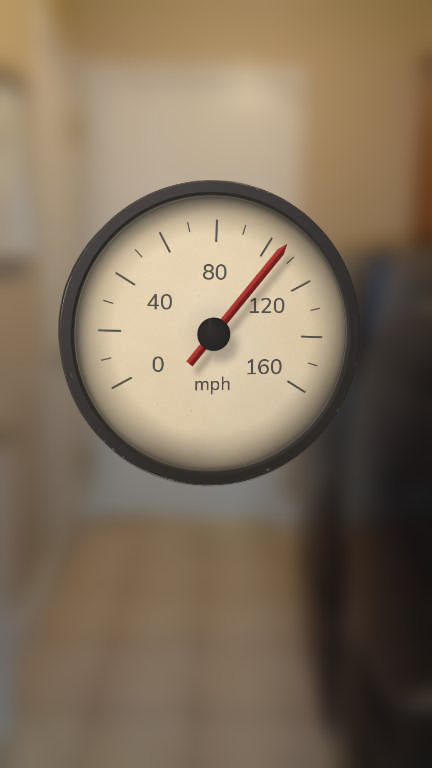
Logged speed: value=105 unit=mph
